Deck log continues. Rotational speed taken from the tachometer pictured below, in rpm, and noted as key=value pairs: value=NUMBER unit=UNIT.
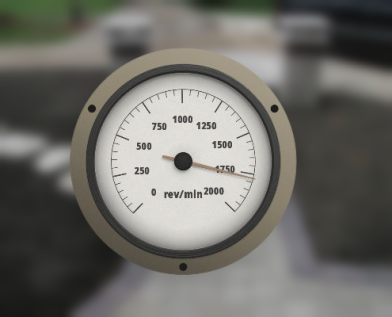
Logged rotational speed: value=1775 unit=rpm
